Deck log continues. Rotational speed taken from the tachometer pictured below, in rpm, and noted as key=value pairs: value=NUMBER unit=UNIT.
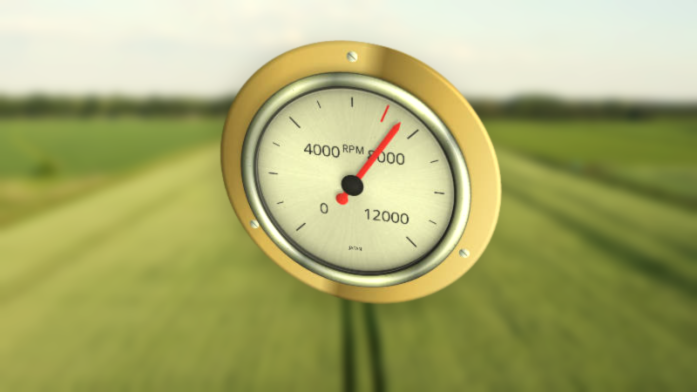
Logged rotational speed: value=7500 unit=rpm
